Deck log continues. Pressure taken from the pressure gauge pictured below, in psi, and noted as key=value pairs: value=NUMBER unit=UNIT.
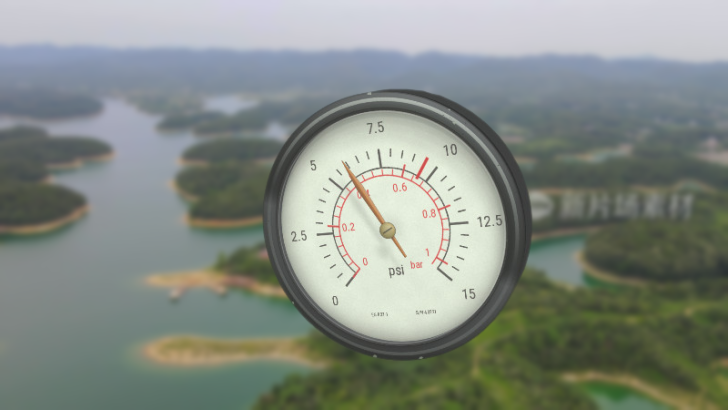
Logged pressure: value=6 unit=psi
